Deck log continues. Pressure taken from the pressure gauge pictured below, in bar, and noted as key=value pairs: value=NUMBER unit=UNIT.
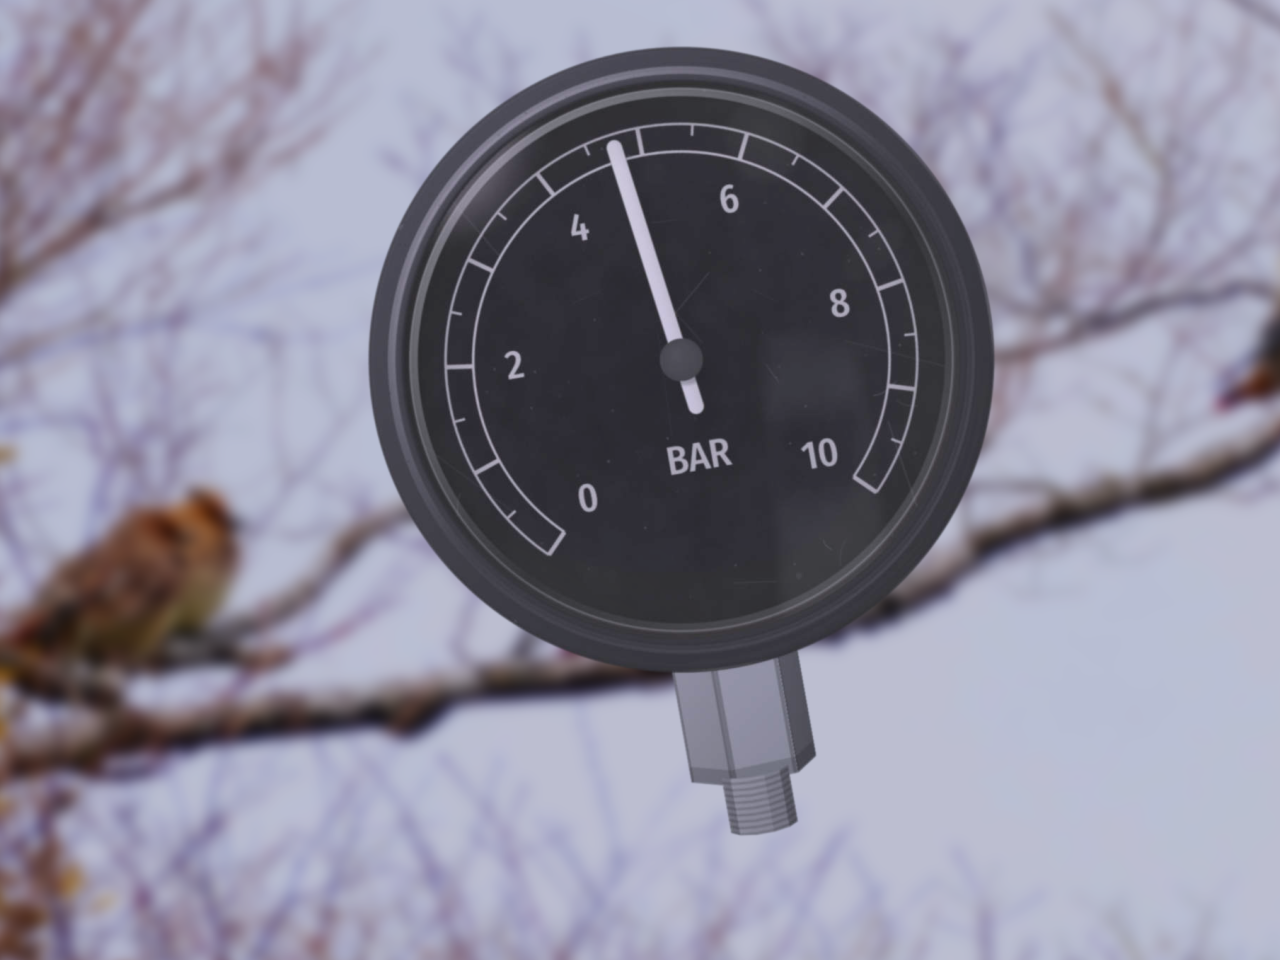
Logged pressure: value=4.75 unit=bar
